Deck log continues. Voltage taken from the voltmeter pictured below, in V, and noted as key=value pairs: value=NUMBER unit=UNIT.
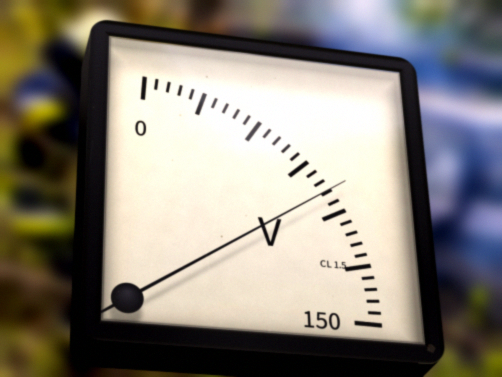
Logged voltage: value=90 unit=V
